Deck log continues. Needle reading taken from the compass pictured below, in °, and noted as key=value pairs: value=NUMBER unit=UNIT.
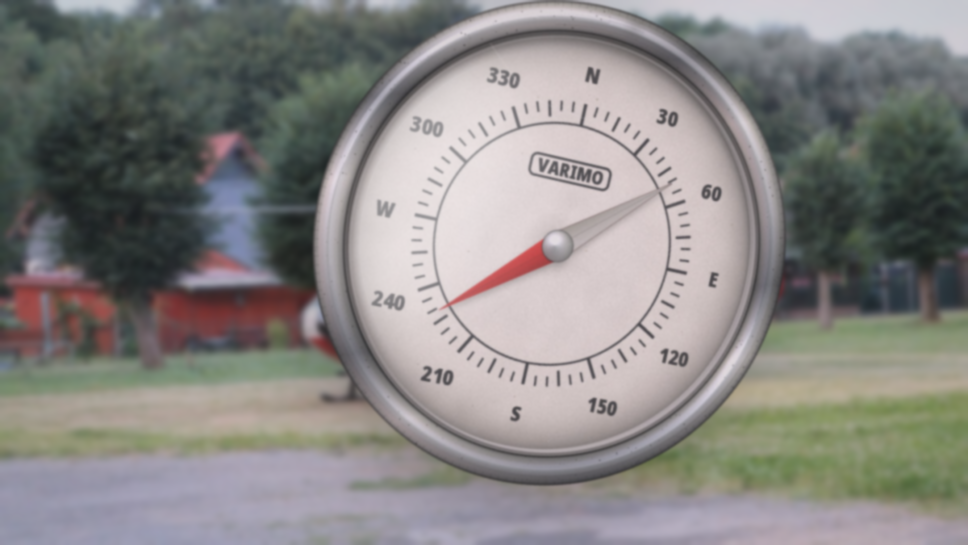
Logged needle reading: value=230 unit=°
